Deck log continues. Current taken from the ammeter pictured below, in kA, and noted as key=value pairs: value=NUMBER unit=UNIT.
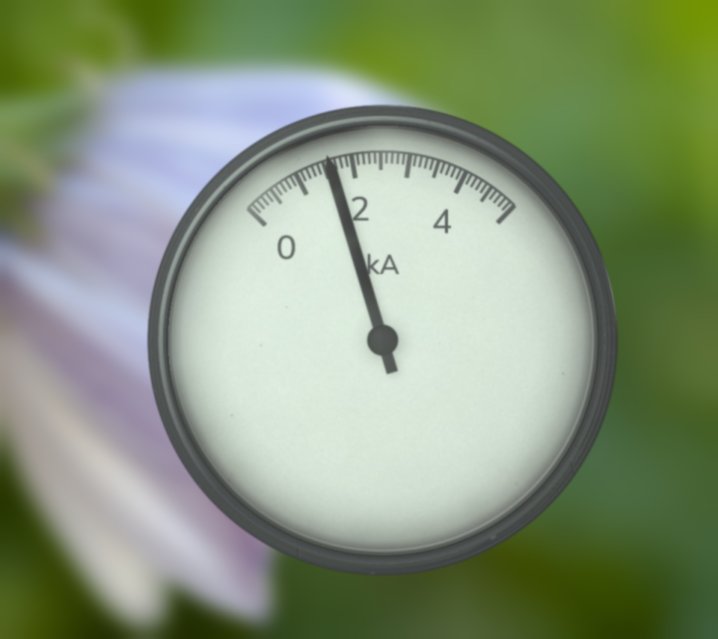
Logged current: value=1.6 unit=kA
